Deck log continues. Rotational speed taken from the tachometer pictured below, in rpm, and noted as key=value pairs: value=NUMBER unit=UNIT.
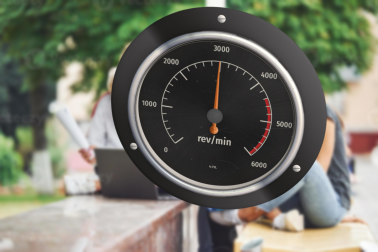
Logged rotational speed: value=3000 unit=rpm
